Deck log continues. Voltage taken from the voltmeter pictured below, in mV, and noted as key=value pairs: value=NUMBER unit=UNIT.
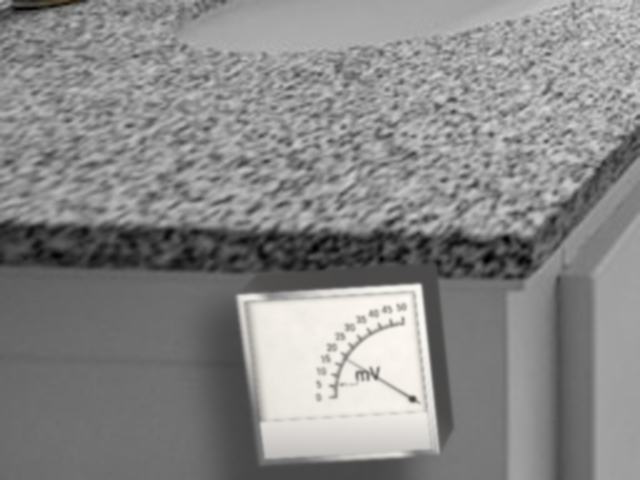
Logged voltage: value=20 unit=mV
